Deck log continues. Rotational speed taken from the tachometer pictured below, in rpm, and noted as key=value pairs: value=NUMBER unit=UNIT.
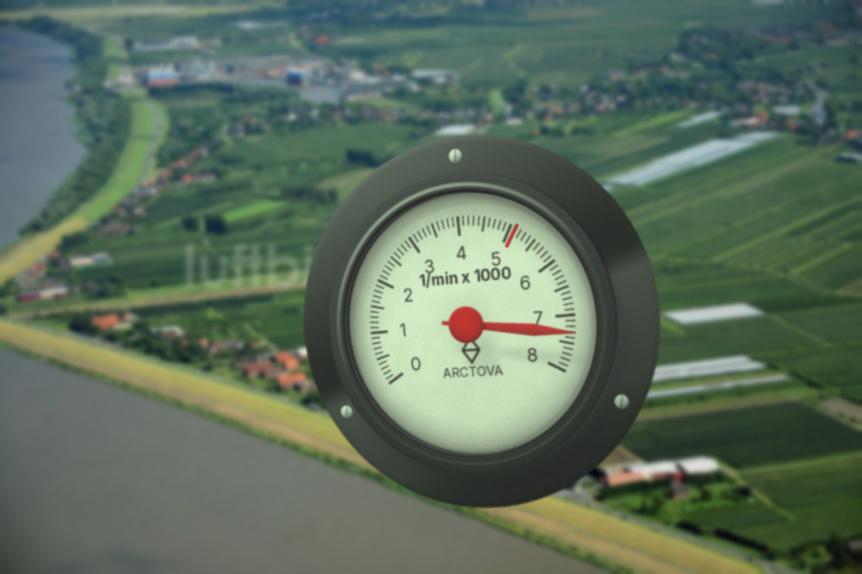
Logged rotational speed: value=7300 unit=rpm
